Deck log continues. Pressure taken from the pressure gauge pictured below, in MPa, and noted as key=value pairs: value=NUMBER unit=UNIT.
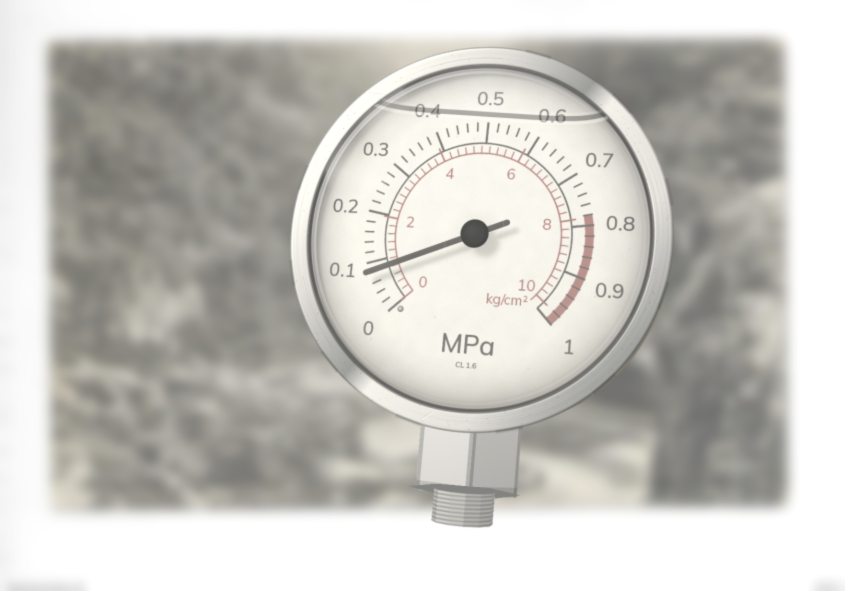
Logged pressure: value=0.08 unit=MPa
